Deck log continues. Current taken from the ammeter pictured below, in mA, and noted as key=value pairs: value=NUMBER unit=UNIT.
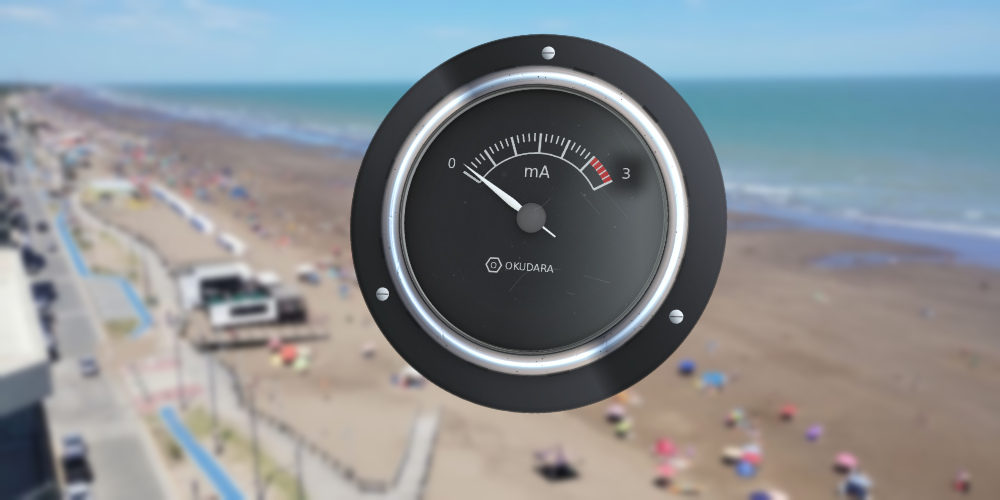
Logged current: value=0.1 unit=mA
